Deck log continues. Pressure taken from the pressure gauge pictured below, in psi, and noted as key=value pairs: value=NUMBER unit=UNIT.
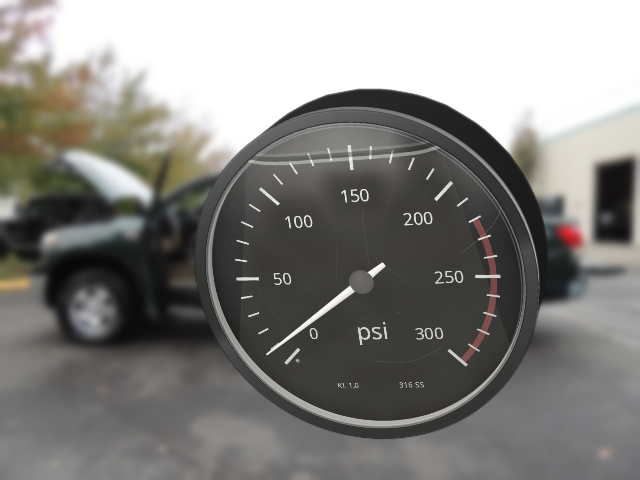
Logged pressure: value=10 unit=psi
